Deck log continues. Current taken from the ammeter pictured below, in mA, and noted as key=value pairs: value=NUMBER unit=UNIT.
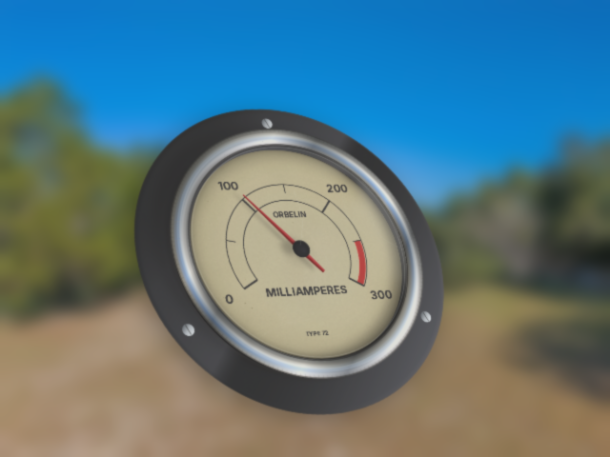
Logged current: value=100 unit=mA
